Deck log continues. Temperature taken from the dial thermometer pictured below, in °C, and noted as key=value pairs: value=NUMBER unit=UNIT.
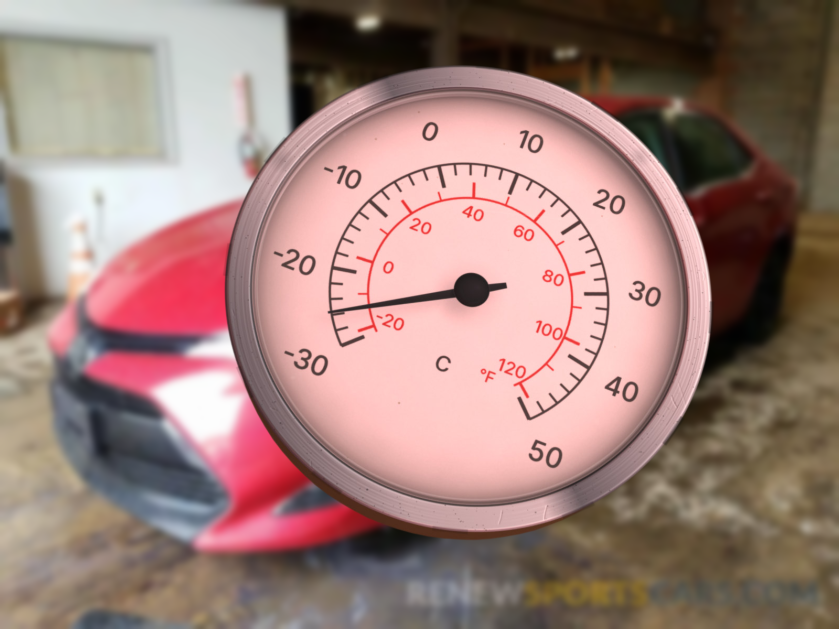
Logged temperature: value=-26 unit=°C
